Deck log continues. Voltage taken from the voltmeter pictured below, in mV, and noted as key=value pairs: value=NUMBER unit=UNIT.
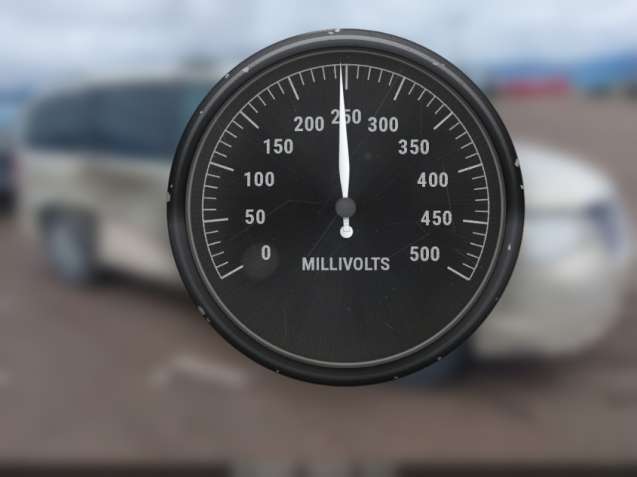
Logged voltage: value=245 unit=mV
